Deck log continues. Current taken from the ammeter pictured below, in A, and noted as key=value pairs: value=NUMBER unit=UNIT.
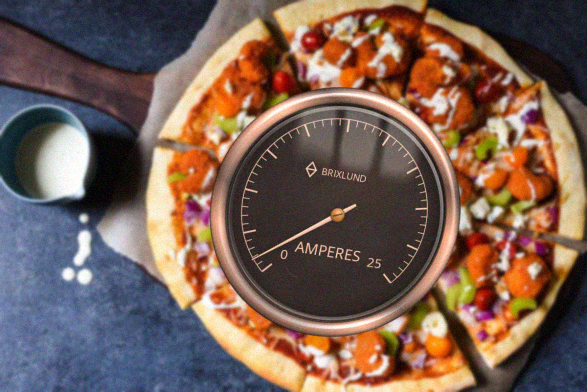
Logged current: value=1 unit=A
